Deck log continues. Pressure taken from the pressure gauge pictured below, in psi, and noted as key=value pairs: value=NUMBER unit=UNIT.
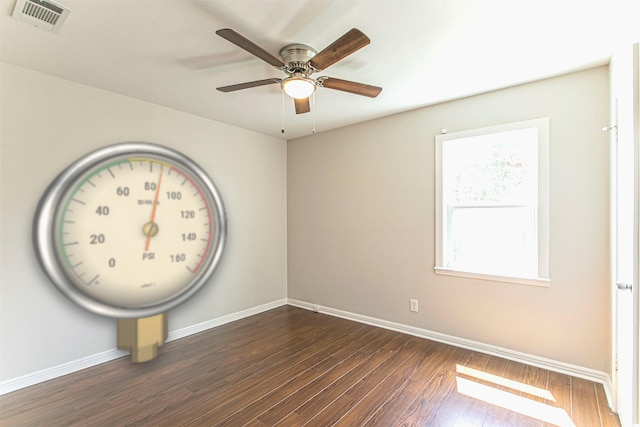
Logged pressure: value=85 unit=psi
